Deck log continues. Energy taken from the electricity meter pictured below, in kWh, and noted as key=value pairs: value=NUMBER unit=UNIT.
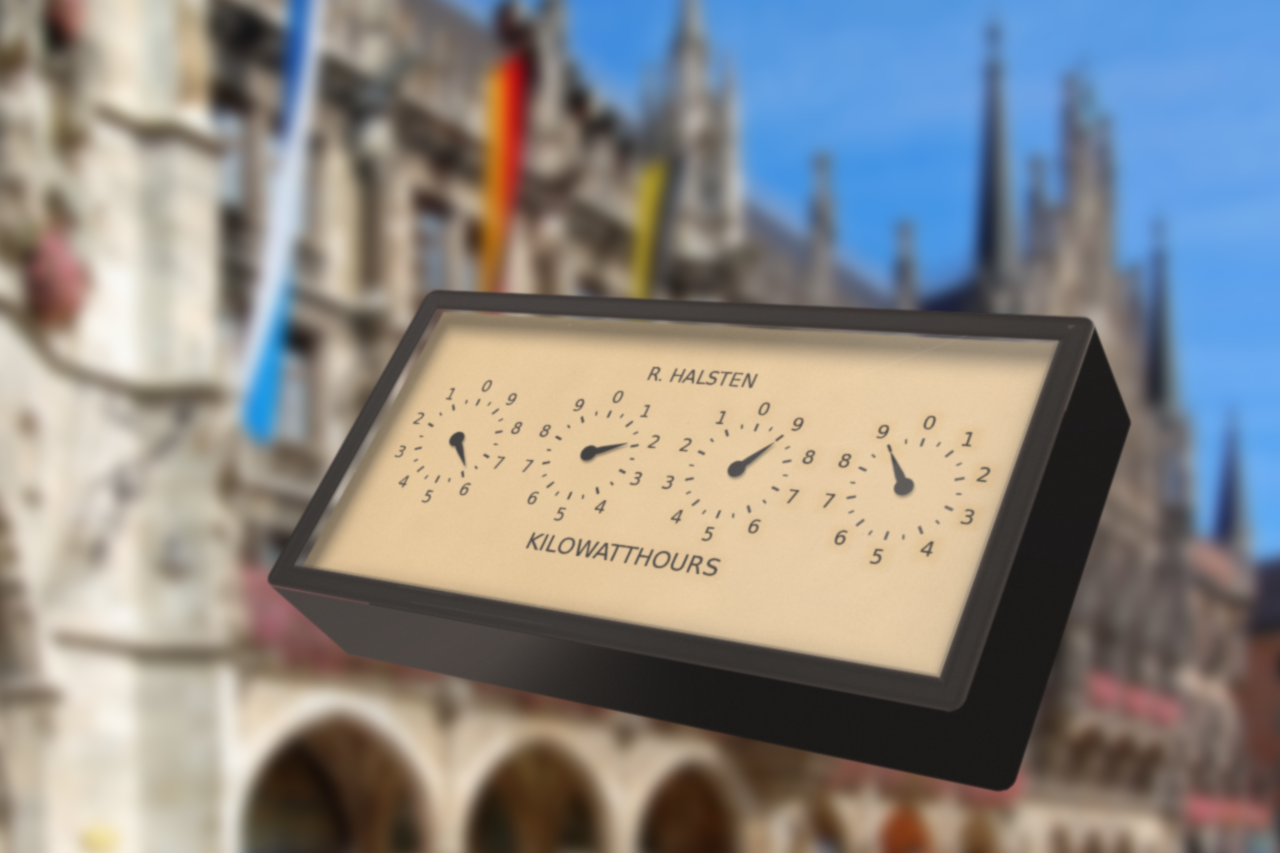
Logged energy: value=6189 unit=kWh
